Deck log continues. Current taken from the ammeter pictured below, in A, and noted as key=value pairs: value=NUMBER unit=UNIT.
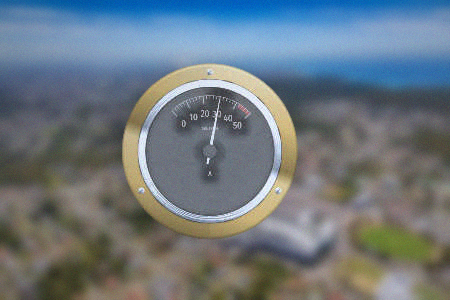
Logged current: value=30 unit=A
